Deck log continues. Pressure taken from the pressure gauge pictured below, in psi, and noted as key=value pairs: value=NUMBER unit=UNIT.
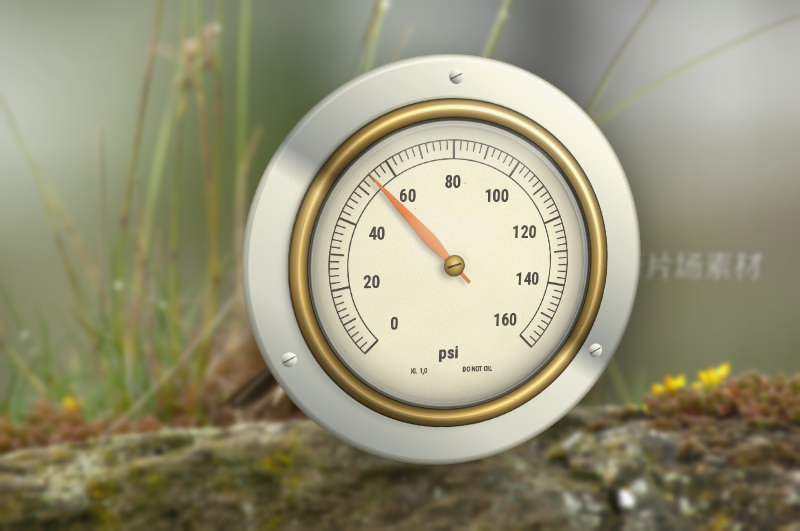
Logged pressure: value=54 unit=psi
